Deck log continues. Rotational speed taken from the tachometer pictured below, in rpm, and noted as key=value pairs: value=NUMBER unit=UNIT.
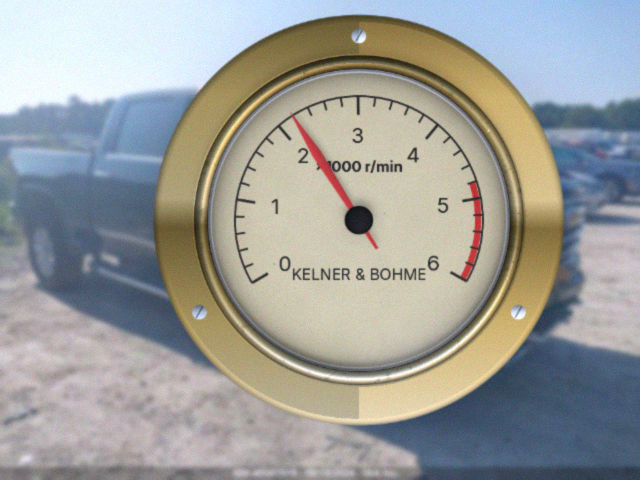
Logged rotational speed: value=2200 unit=rpm
